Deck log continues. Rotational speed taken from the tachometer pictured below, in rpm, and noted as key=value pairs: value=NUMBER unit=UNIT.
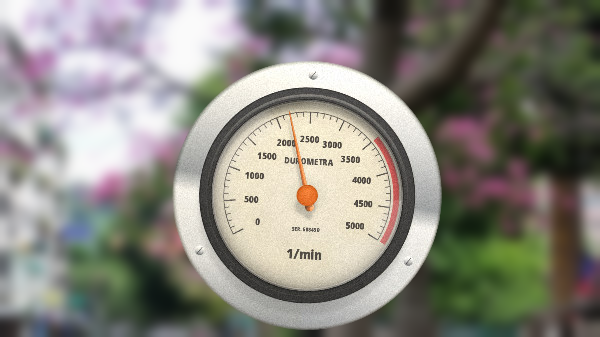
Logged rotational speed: value=2200 unit=rpm
